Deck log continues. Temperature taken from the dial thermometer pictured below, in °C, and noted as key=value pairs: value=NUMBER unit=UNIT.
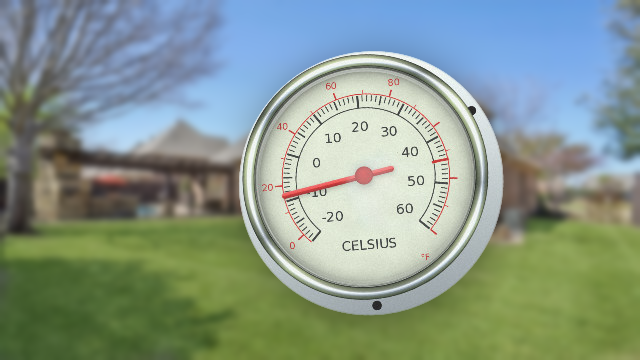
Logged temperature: value=-9 unit=°C
